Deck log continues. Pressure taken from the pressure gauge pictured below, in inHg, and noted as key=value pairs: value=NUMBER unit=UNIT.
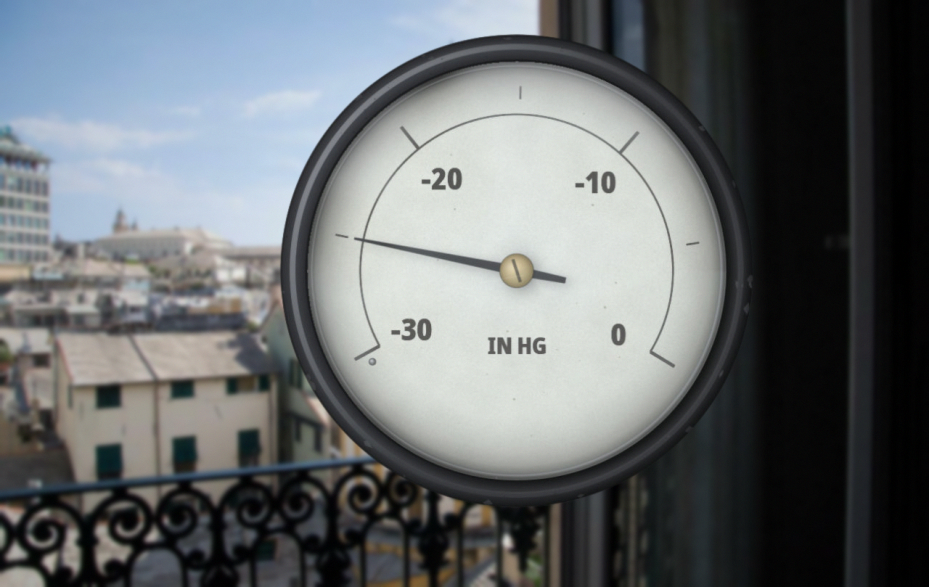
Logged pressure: value=-25 unit=inHg
